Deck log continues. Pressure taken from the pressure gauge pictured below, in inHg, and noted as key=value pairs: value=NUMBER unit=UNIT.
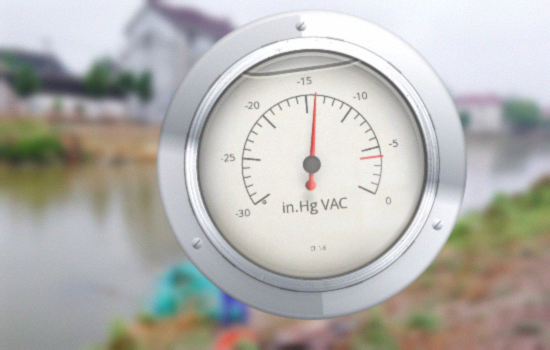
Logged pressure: value=-14 unit=inHg
